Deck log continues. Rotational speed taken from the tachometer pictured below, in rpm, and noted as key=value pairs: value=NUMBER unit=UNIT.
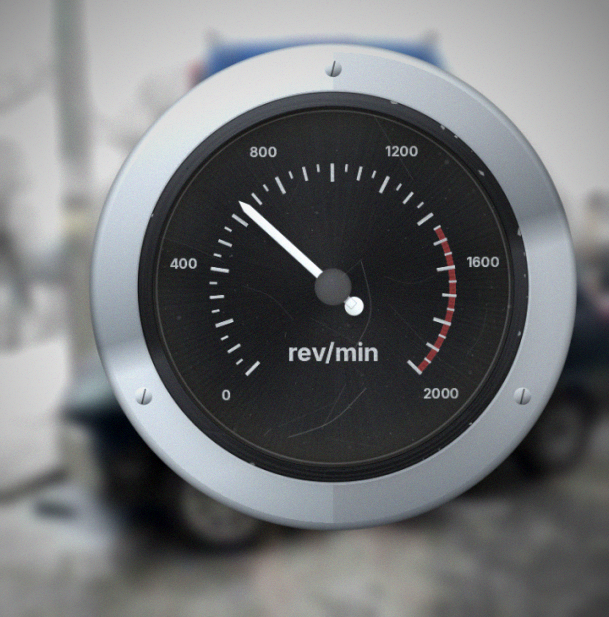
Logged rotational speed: value=650 unit=rpm
